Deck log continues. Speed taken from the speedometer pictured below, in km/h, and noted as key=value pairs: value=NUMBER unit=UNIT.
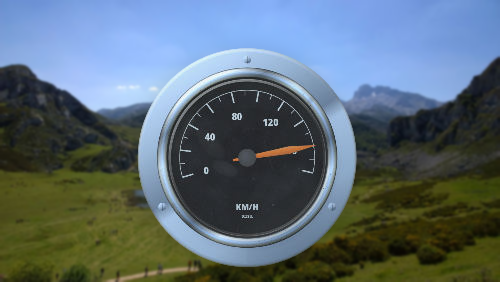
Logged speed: value=160 unit=km/h
